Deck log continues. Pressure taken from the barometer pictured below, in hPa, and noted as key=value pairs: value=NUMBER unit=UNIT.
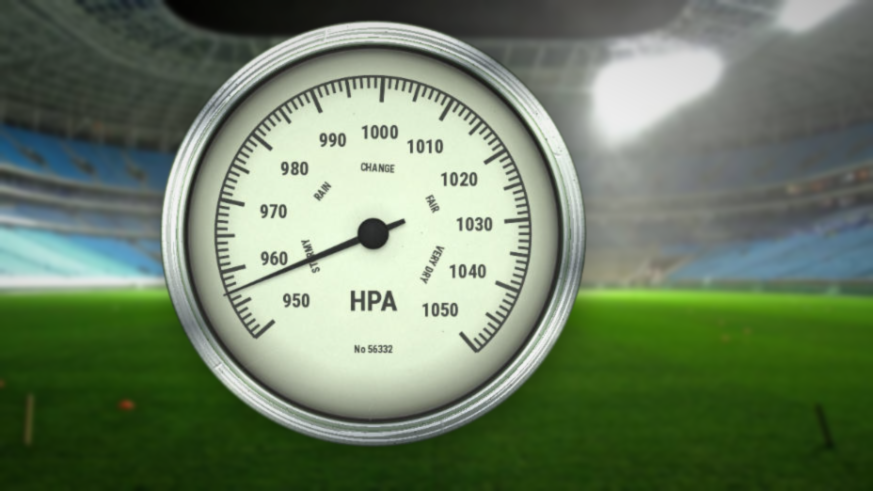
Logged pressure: value=957 unit=hPa
